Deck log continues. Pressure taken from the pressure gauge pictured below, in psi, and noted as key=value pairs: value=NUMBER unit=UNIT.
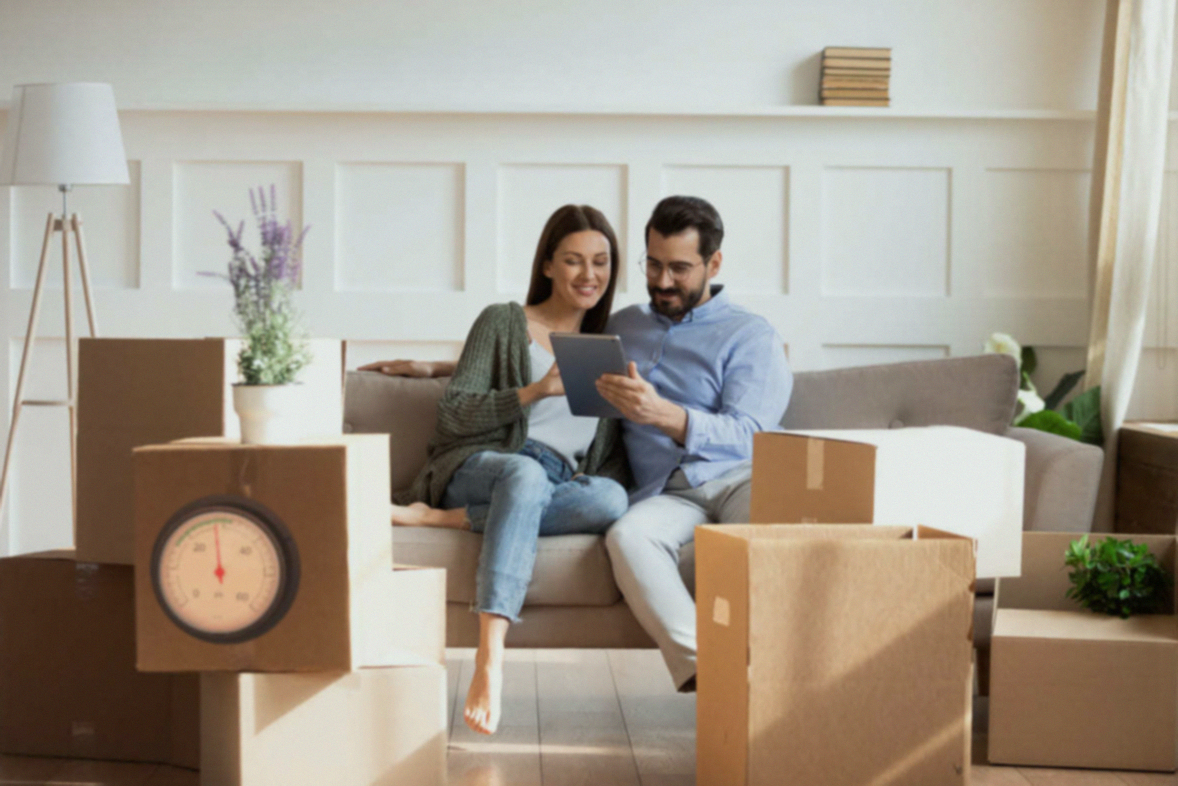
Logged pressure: value=28 unit=psi
